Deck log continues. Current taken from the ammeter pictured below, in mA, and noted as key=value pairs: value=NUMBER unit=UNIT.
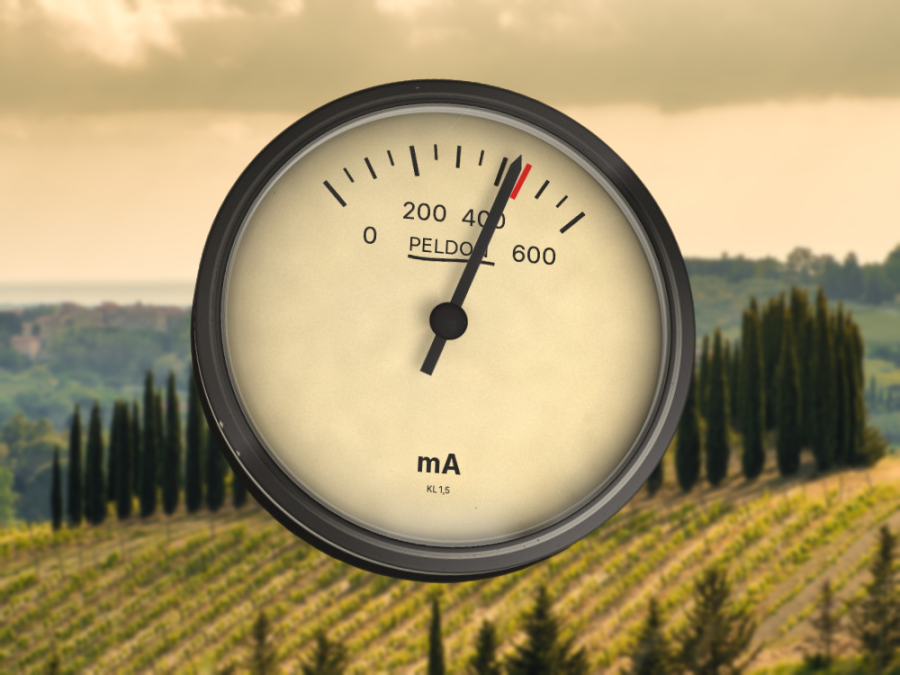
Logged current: value=425 unit=mA
